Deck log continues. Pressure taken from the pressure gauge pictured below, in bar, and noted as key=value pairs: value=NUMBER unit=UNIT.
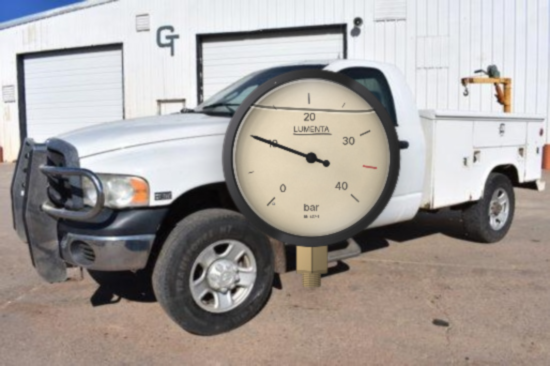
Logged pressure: value=10 unit=bar
